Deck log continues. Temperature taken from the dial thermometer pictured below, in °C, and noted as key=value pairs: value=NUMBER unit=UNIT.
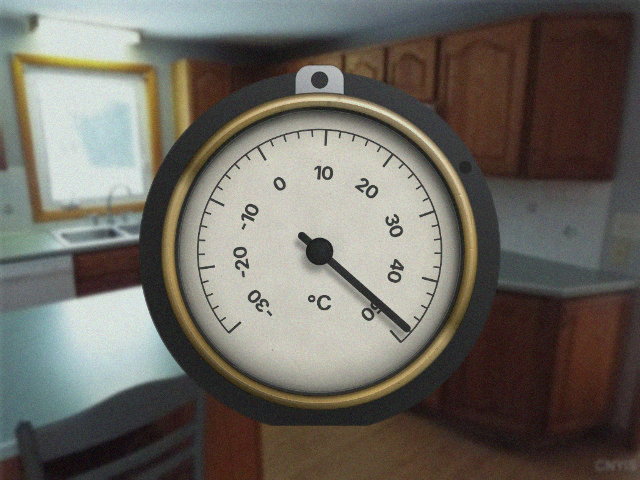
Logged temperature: value=48 unit=°C
